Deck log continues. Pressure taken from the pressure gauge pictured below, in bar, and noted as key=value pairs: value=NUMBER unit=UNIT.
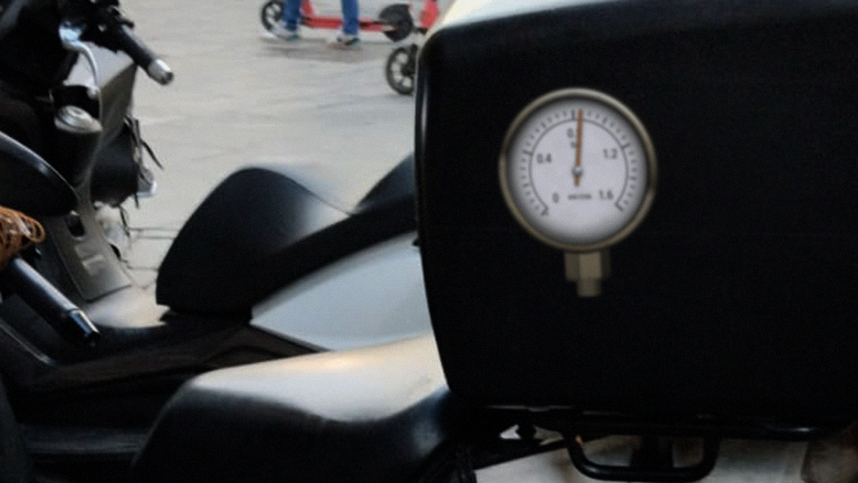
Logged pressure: value=0.85 unit=bar
